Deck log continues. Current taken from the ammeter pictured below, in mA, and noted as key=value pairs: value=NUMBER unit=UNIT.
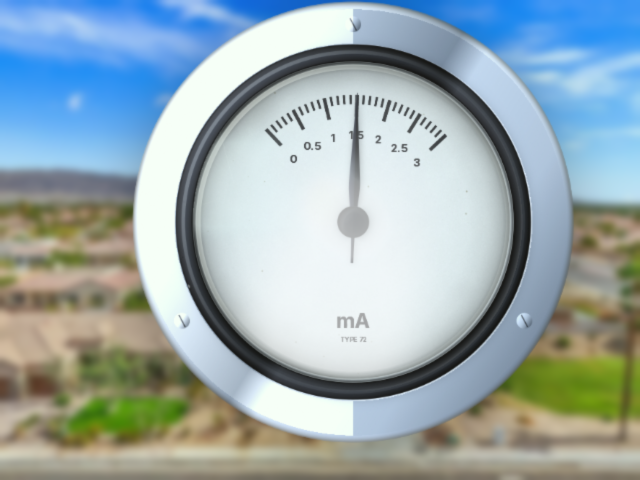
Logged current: value=1.5 unit=mA
